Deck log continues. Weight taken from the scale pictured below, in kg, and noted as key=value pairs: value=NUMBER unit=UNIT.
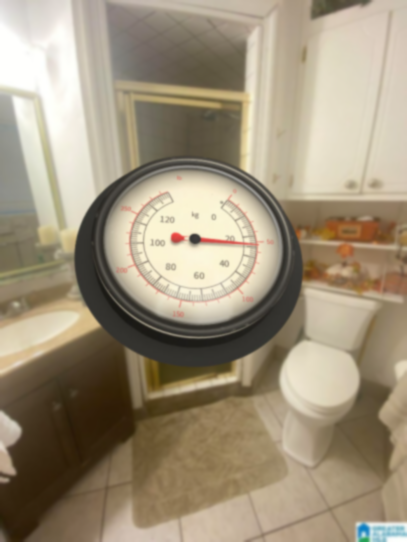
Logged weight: value=25 unit=kg
